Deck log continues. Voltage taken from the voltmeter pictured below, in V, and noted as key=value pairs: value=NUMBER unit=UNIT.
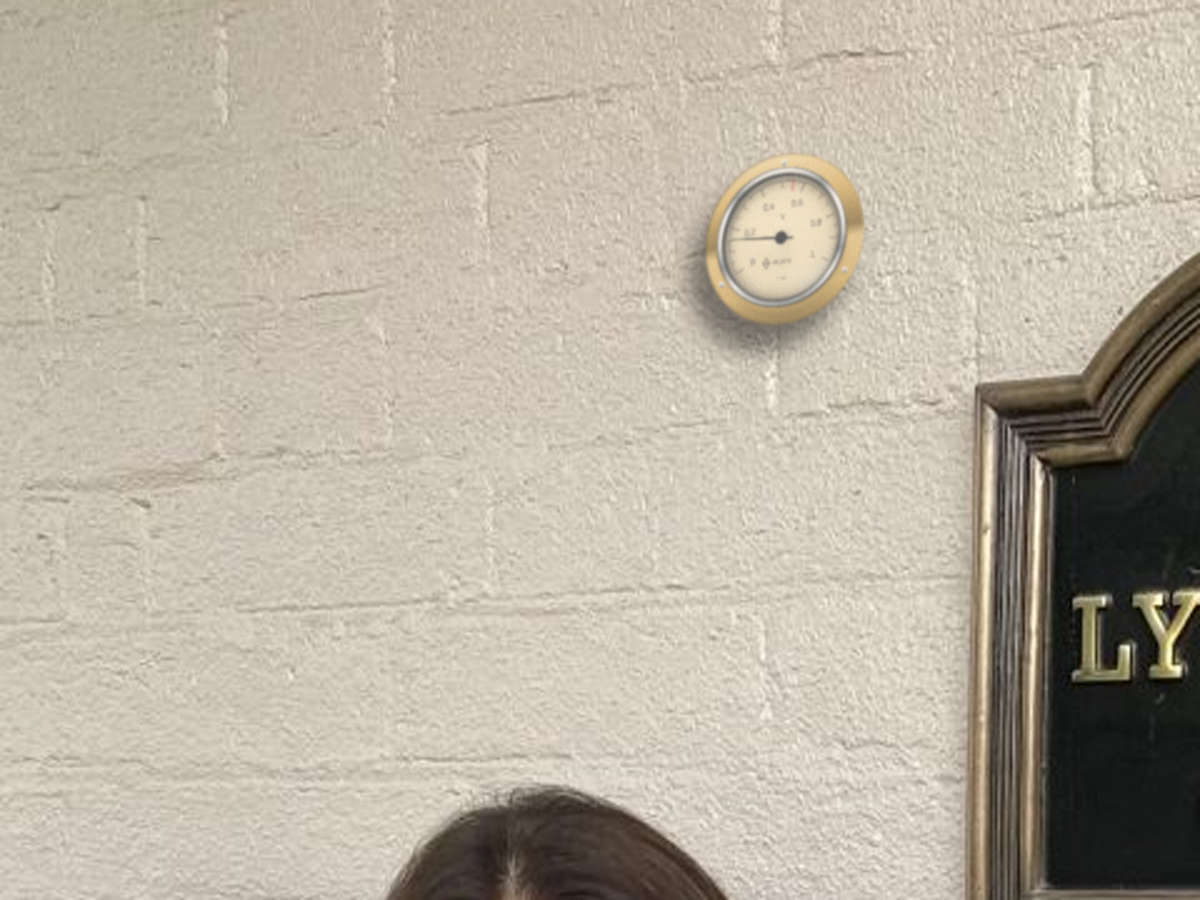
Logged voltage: value=0.15 unit=V
